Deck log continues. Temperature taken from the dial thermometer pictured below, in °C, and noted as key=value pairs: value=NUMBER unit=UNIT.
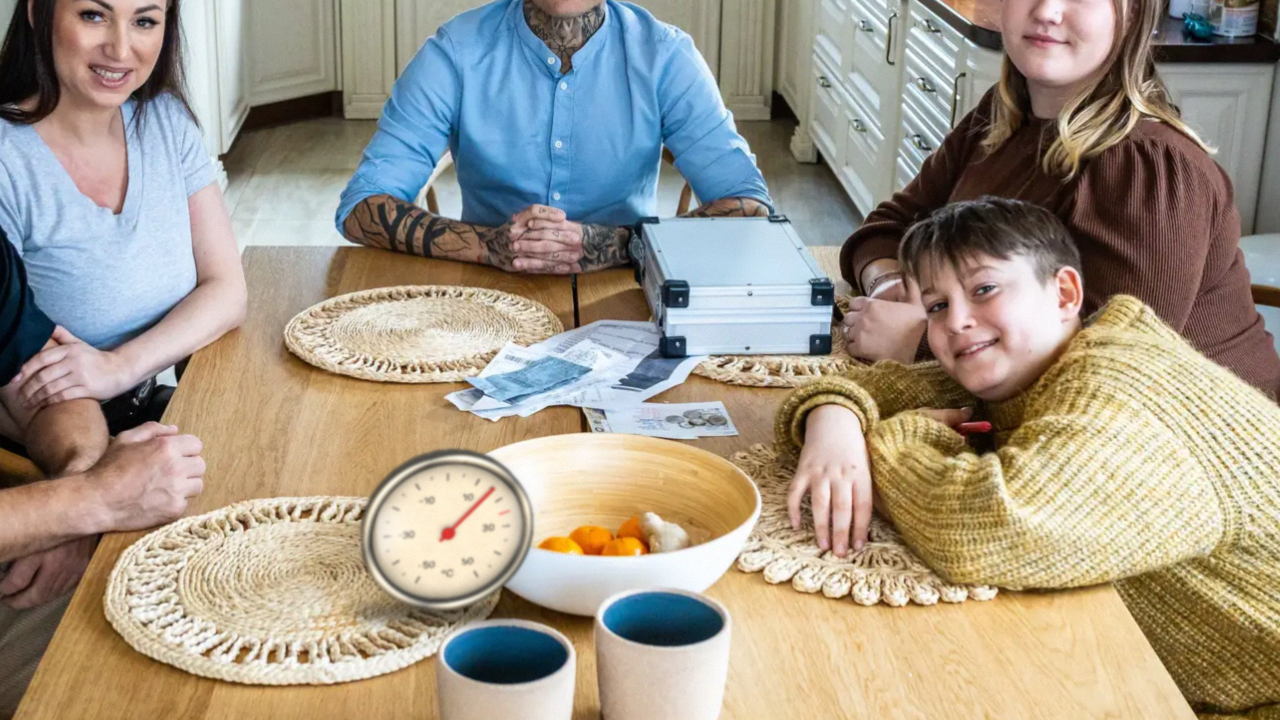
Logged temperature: value=15 unit=°C
